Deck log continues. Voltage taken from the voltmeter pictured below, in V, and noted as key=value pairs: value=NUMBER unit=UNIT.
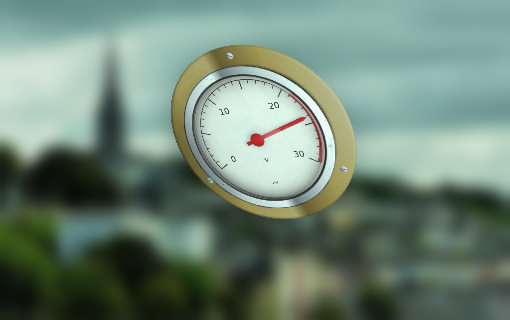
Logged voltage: value=24 unit=V
